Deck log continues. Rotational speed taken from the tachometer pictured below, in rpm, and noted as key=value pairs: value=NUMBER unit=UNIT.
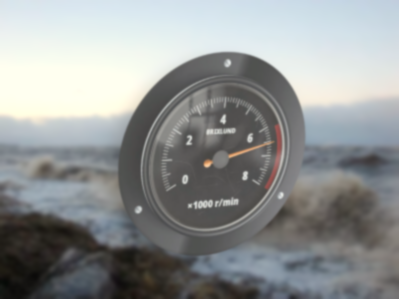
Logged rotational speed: value=6500 unit=rpm
